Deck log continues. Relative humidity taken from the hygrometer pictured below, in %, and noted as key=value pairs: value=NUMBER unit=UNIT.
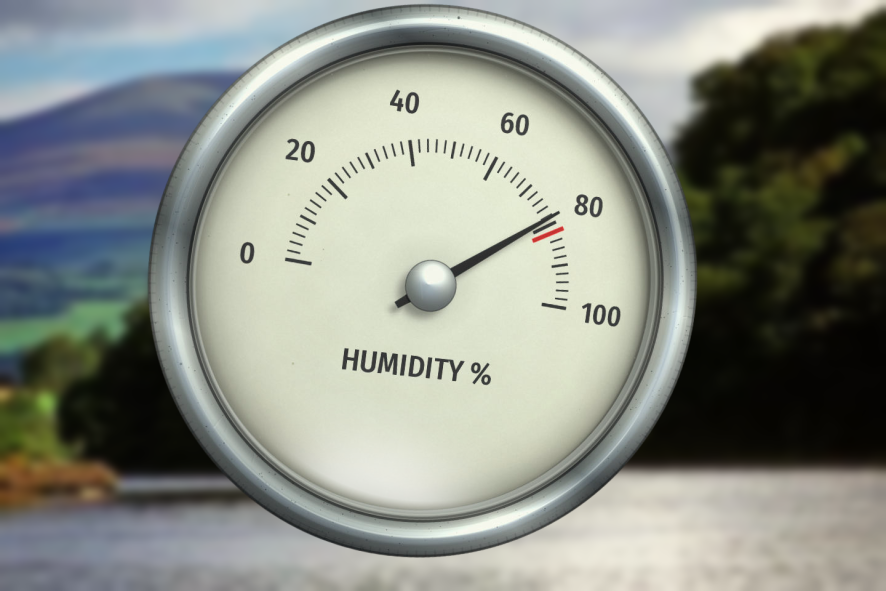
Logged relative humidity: value=78 unit=%
